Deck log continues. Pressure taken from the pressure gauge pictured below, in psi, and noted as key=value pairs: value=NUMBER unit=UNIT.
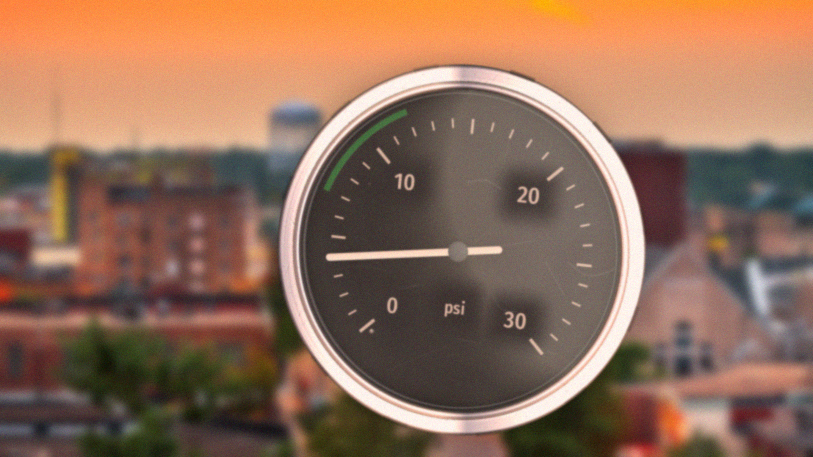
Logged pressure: value=4 unit=psi
